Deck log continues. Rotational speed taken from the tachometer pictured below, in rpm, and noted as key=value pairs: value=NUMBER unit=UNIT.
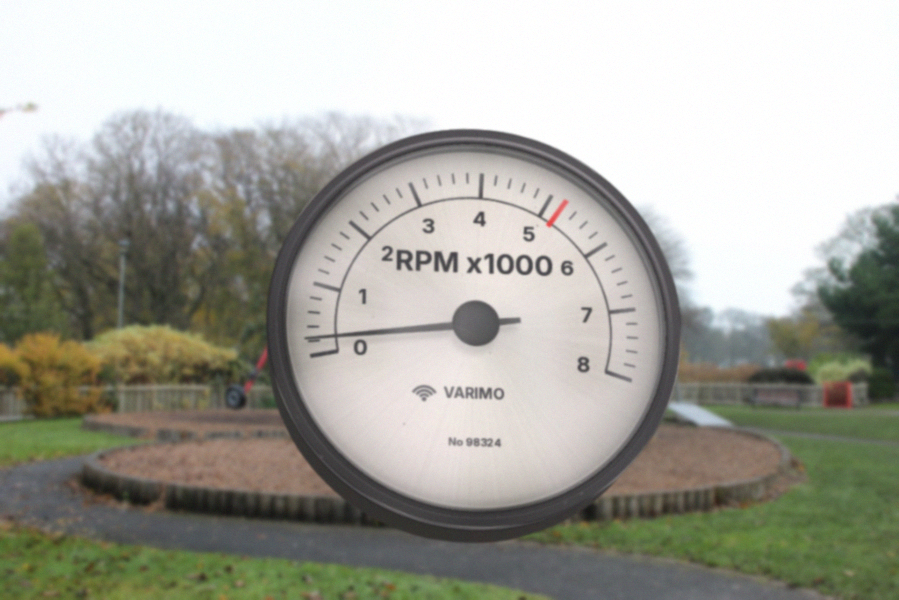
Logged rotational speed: value=200 unit=rpm
